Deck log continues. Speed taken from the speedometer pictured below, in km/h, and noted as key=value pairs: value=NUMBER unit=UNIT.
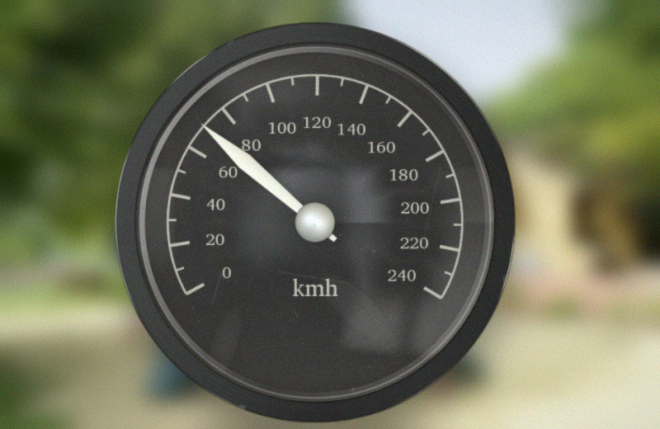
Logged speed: value=70 unit=km/h
